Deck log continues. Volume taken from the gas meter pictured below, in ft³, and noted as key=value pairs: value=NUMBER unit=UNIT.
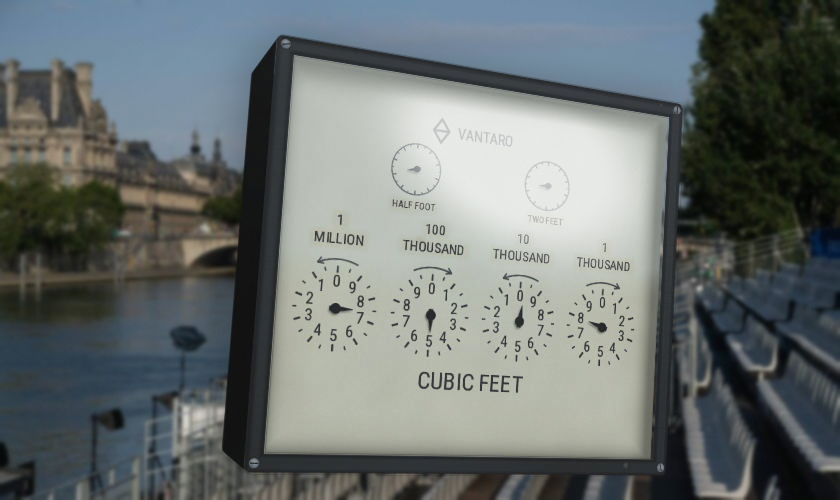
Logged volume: value=749800 unit=ft³
